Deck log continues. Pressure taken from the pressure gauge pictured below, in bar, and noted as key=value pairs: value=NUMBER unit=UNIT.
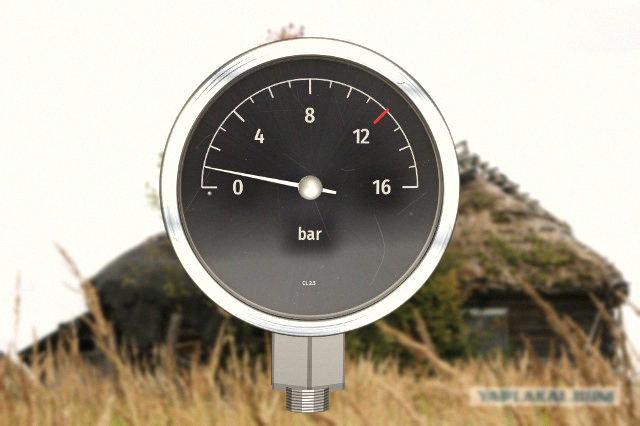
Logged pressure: value=1 unit=bar
